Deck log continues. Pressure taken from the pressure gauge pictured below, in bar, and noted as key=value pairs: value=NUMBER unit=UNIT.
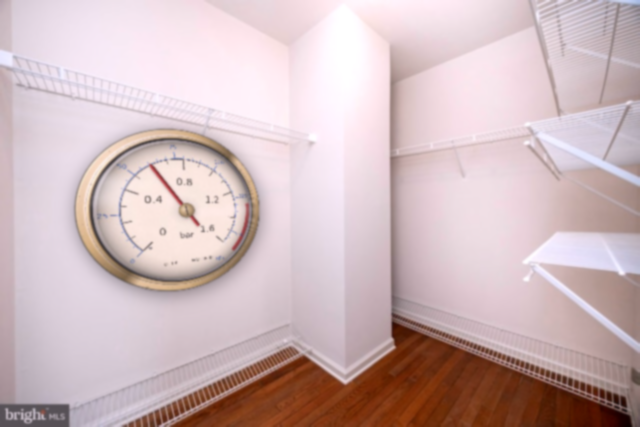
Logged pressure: value=0.6 unit=bar
